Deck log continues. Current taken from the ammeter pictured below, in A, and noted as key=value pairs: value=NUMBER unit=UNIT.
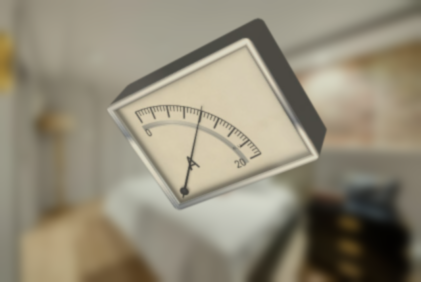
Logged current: value=10 unit=A
